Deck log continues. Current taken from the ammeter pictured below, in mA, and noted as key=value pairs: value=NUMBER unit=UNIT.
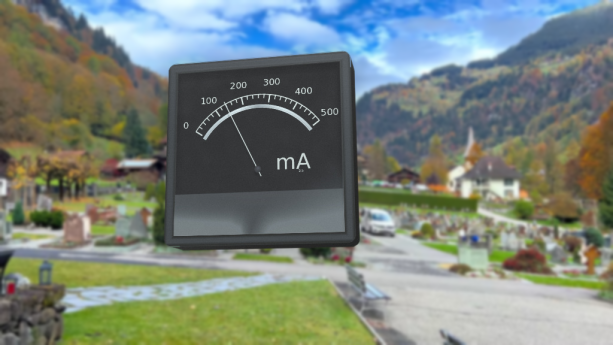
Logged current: value=140 unit=mA
